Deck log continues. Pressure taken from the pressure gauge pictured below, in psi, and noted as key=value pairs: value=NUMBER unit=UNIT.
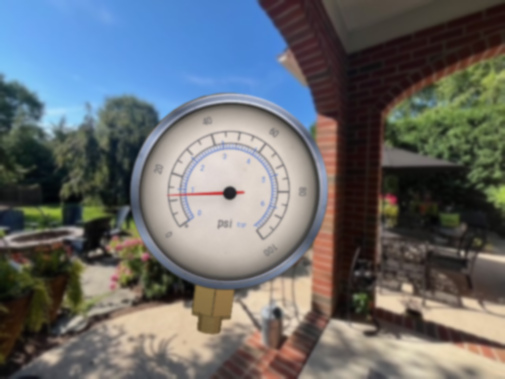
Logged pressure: value=12.5 unit=psi
